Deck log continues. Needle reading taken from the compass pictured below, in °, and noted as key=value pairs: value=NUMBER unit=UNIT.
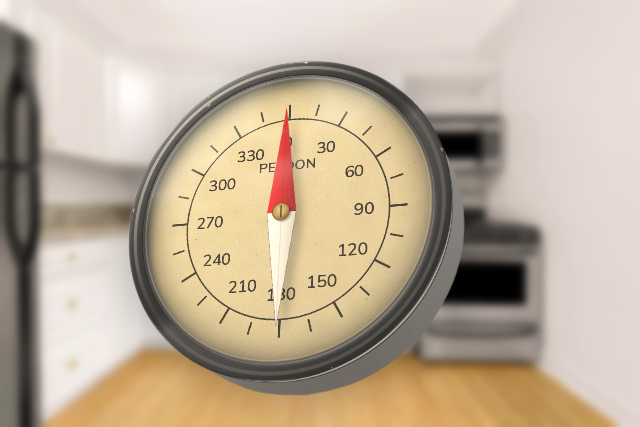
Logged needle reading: value=0 unit=°
